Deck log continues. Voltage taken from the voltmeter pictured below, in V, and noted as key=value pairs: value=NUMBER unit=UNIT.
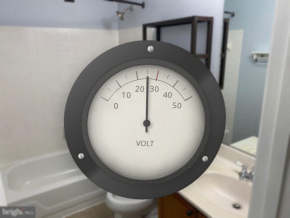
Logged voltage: value=25 unit=V
